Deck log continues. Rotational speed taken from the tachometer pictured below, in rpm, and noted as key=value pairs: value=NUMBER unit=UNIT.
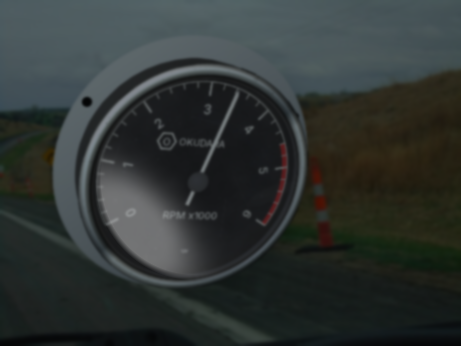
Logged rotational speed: value=3400 unit=rpm
